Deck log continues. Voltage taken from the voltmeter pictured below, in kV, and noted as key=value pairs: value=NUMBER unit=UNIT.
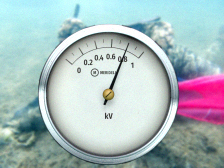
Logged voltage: value=0.8 unit=kV
